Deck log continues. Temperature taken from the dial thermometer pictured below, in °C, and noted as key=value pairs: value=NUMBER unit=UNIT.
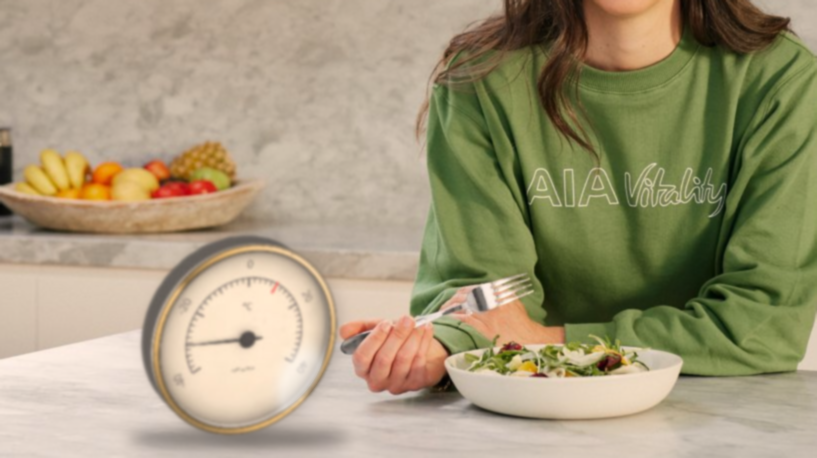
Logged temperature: value=-30 unit=°C
